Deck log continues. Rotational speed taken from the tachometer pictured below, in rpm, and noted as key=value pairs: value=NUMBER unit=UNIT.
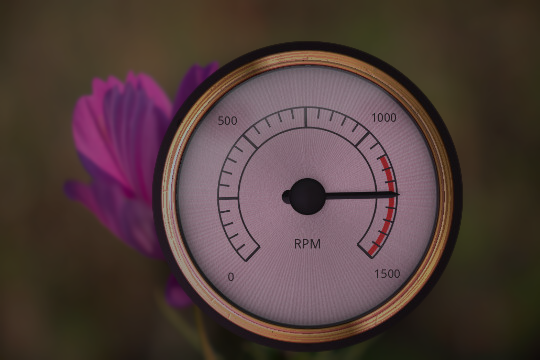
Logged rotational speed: value=1250 unit=rpm
